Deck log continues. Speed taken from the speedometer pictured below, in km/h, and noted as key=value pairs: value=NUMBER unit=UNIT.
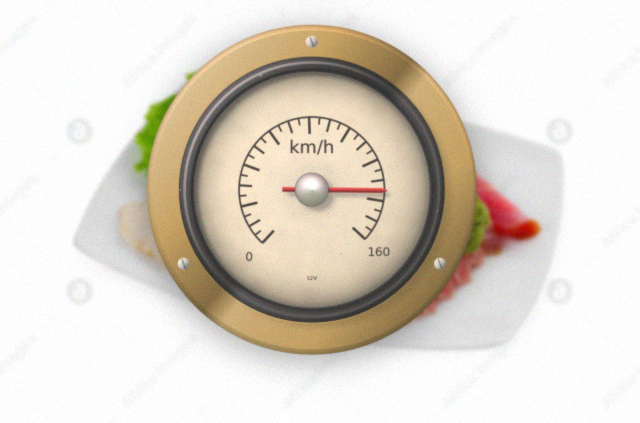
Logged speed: value=135 unit=km/h
